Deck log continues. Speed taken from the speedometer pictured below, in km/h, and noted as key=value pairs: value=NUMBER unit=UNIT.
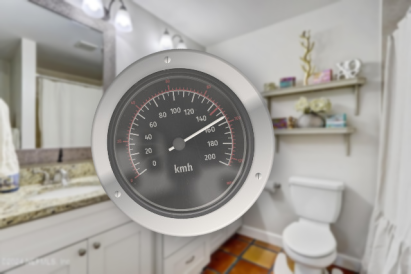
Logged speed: value=155 unit=km/h
